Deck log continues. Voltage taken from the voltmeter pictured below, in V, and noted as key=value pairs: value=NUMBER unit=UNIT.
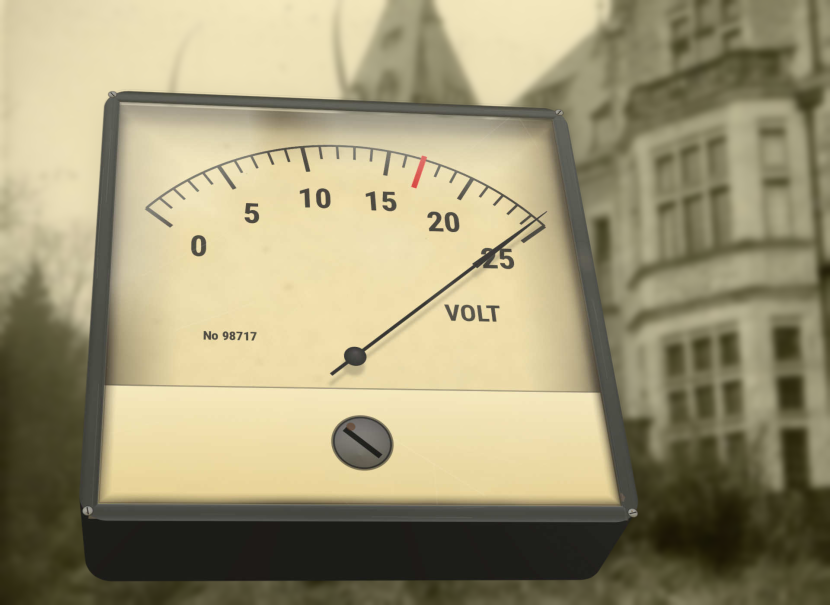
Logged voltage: value=24.5 unit=V
